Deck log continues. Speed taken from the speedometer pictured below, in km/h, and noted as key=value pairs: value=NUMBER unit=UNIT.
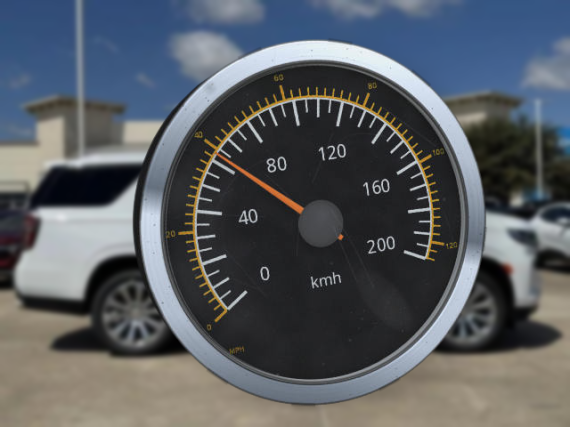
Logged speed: value=62.5 unit=km/h
